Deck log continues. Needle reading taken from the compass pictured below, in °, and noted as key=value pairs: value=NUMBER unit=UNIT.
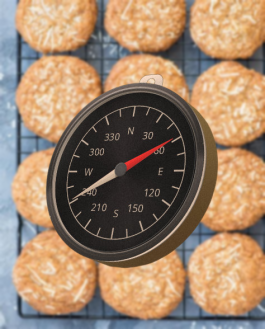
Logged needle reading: value=60 unit=°
